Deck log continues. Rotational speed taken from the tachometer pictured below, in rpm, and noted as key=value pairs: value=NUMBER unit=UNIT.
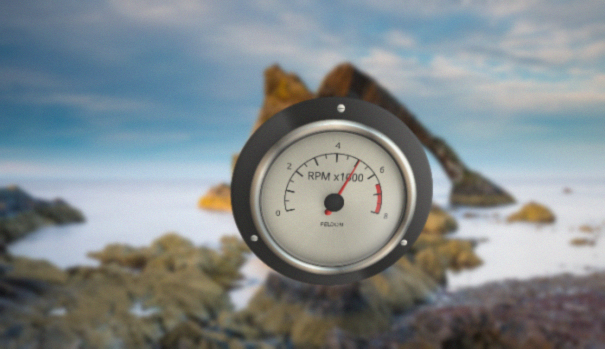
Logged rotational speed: value=5000 unit=rpm
